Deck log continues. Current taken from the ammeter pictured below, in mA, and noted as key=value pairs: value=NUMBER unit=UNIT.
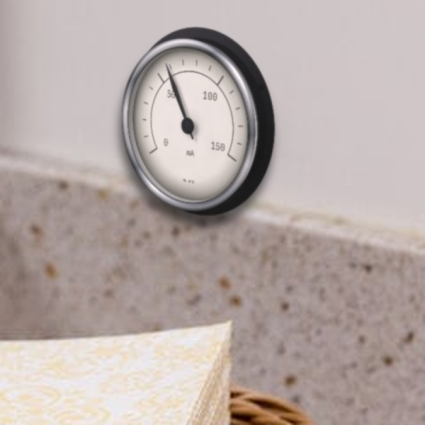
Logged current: value=60 unit=mA
